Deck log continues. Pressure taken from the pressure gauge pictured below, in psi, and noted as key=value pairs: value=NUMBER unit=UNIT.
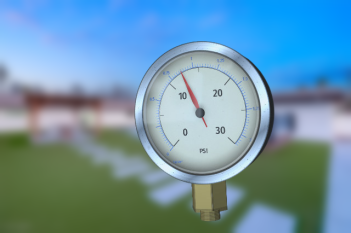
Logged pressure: value=12.5 unit=psi
